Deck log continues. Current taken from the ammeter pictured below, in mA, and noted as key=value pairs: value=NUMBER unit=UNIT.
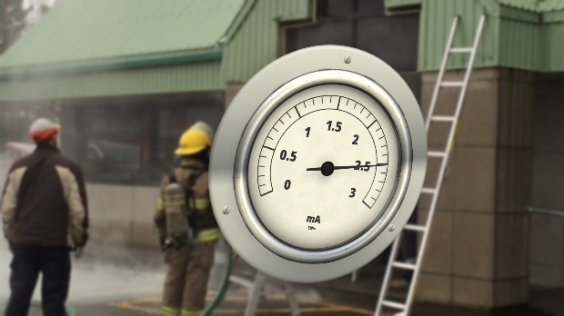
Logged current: value=2.5 unit=mA
